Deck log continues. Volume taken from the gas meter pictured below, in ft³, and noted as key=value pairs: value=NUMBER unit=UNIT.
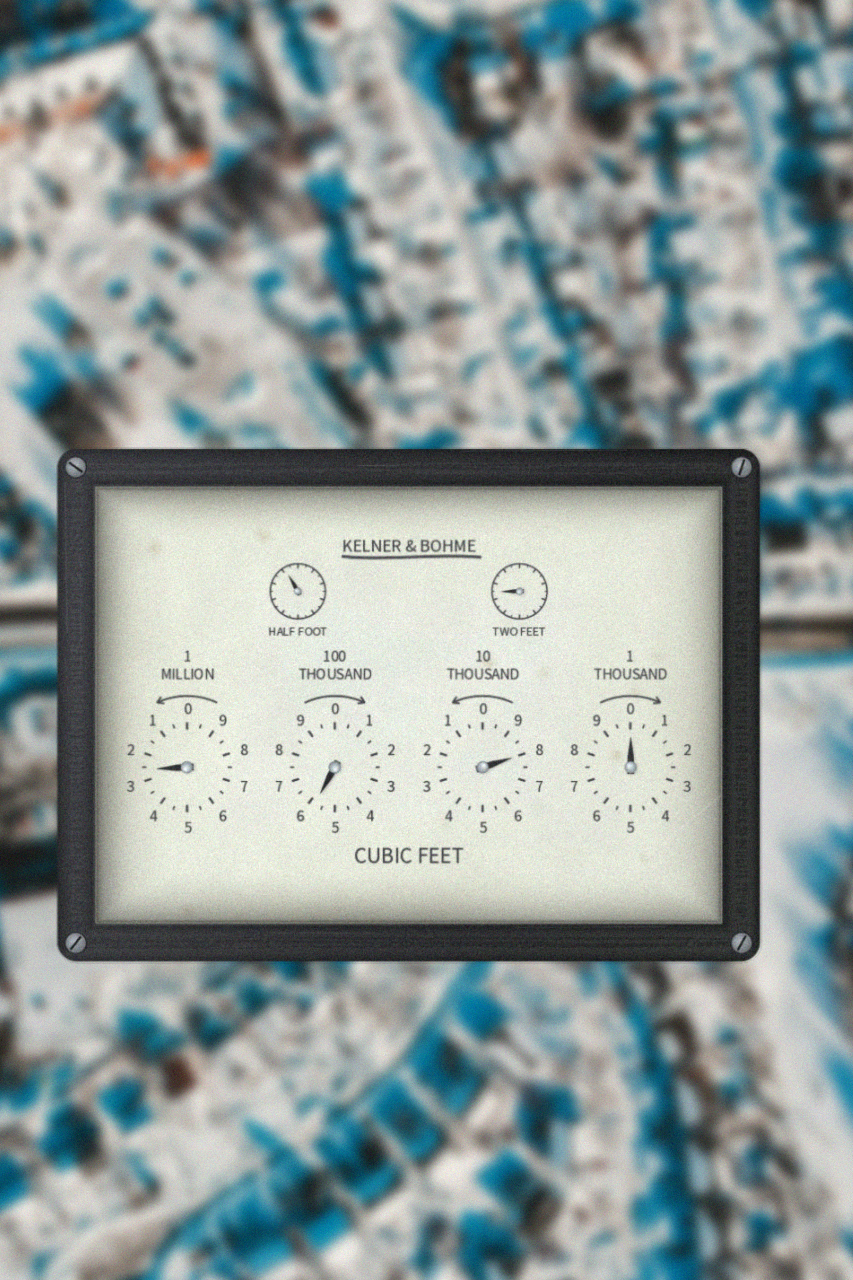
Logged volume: value=258000 unit=ft³
